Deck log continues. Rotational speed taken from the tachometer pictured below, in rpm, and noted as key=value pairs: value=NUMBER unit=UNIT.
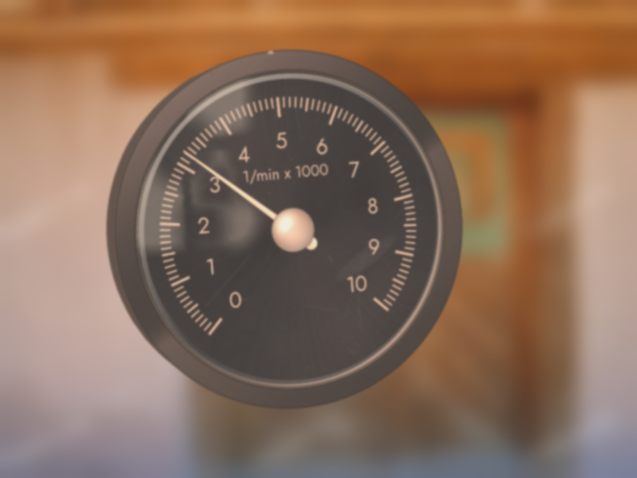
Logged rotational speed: value=3200 unit=rpm
